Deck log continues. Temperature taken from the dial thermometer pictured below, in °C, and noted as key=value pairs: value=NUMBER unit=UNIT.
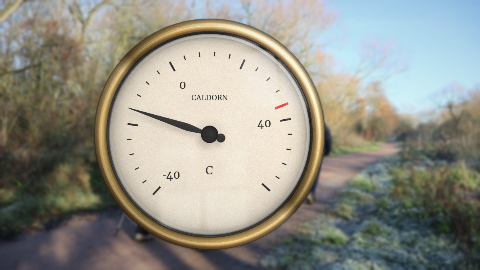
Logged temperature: value=-16 unit=°C
